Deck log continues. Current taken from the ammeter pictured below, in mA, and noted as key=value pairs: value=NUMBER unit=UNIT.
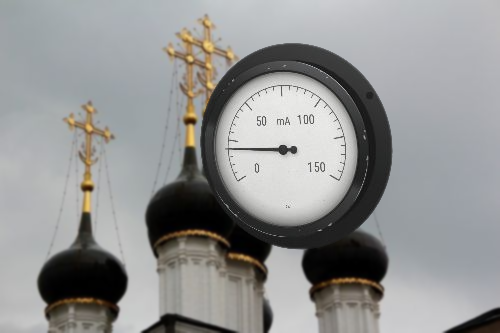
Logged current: value=20 unit=mA
